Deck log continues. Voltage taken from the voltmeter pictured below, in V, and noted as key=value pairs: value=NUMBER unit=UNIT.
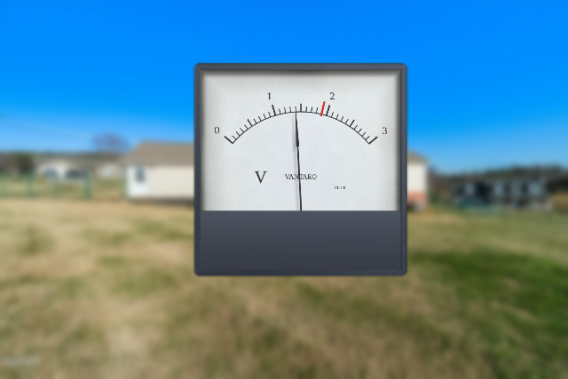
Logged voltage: value=1.4 unit=V
